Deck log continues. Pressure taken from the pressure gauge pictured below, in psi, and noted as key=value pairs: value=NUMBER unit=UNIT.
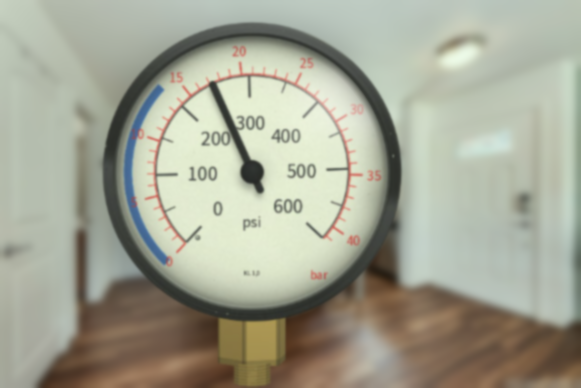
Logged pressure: value=250 unit=psi
